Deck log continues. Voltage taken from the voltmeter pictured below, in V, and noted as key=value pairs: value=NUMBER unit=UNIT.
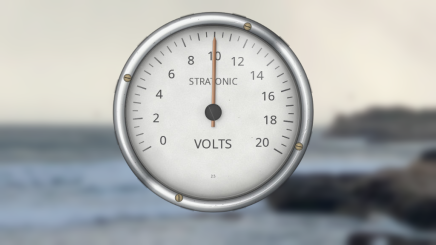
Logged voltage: value=10 unit=V
